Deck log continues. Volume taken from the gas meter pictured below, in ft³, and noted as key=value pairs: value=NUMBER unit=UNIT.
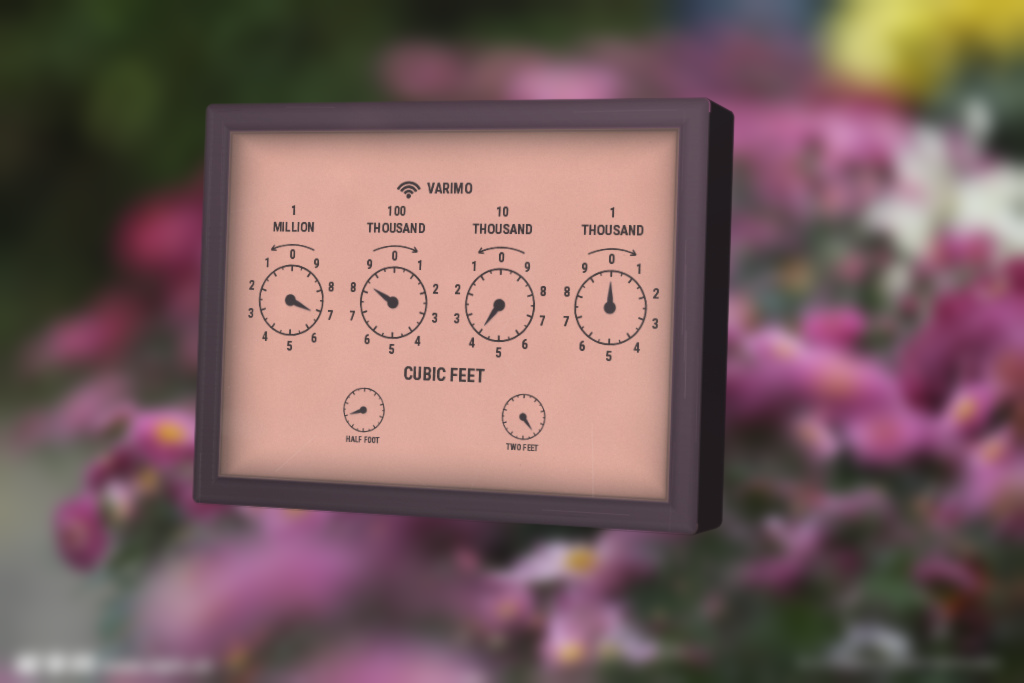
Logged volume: value=684000 unit=ft³
